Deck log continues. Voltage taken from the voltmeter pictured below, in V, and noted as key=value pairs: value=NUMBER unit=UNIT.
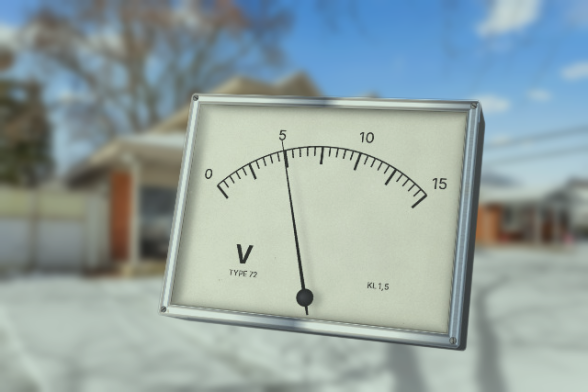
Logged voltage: value=5 unit=V
